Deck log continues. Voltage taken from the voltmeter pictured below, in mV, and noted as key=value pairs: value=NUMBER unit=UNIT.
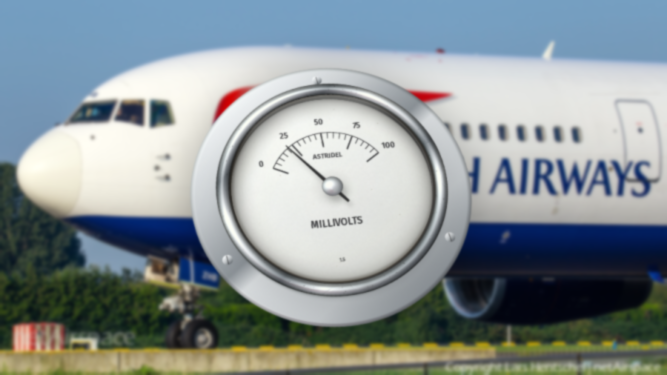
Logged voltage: value=20 unit=mV
